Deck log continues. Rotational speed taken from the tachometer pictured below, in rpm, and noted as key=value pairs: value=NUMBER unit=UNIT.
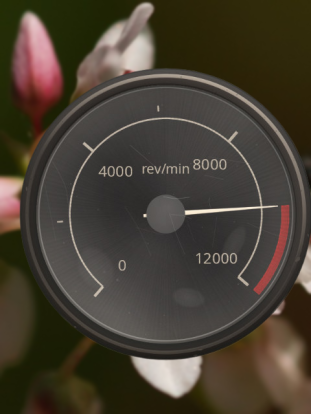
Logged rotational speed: value=10000 unit=rpm
